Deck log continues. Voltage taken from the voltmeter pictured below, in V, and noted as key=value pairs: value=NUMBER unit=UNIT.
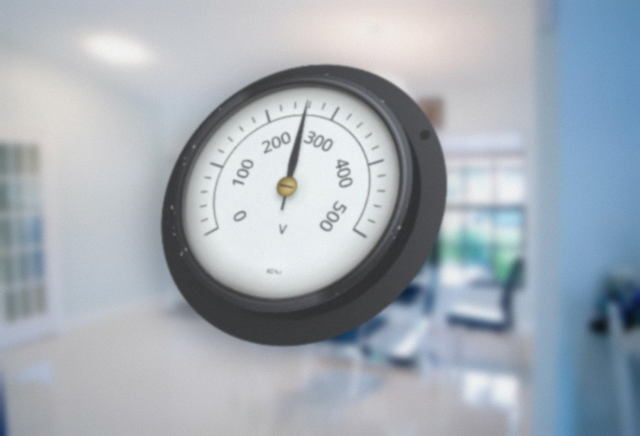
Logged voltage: value=260 unit=V
